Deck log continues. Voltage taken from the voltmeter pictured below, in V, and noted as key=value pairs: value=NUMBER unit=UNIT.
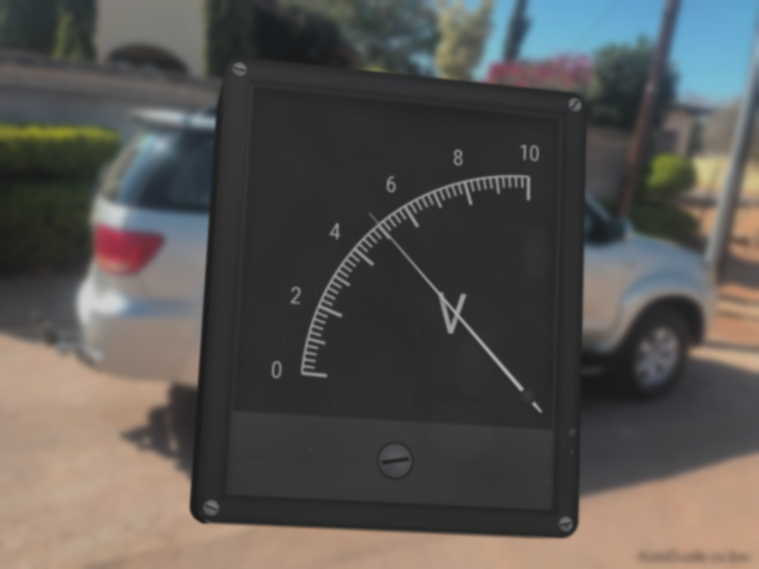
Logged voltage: value=5 unit=V
